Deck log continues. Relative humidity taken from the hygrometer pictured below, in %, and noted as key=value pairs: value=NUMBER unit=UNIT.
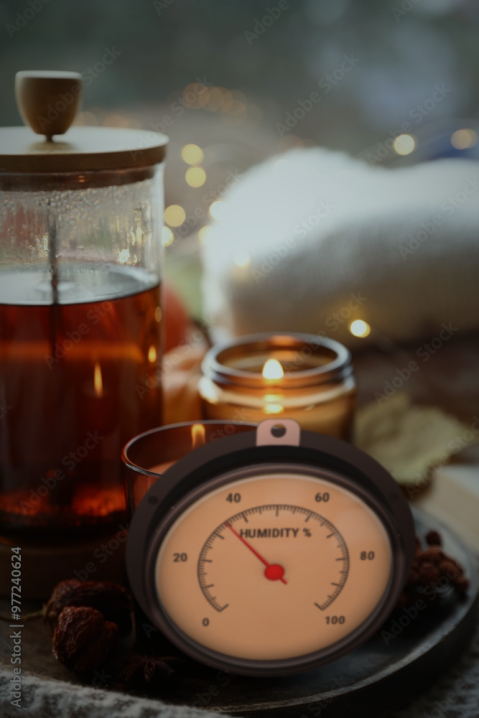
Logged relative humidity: value=35 unit=%
